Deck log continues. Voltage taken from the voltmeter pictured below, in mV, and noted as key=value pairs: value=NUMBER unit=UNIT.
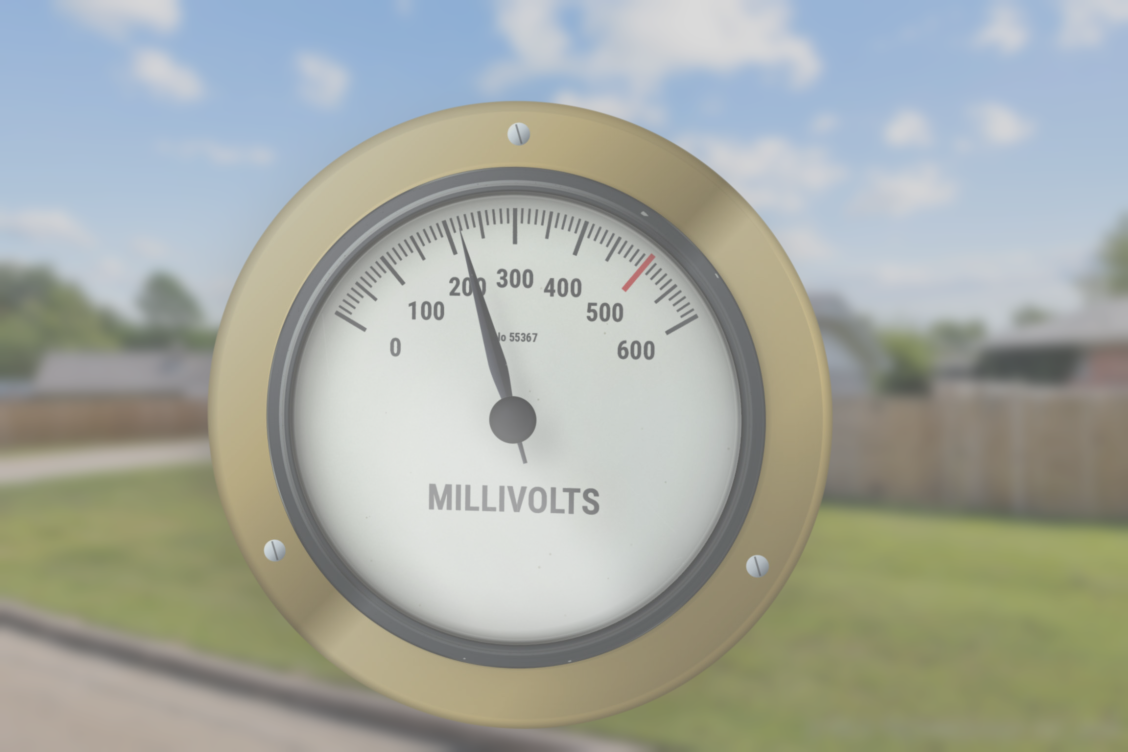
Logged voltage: value=220 unit=mV
